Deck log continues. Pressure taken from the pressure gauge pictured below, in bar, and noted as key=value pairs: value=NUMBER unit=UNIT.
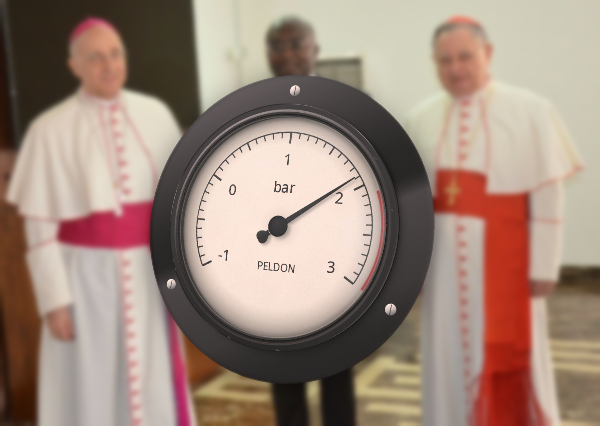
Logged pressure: value=1.9 unit=bar
